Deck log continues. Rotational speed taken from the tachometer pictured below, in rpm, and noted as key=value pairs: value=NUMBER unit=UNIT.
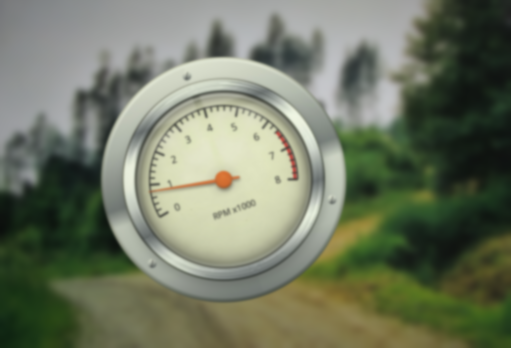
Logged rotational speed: value=800 unit=rpm
